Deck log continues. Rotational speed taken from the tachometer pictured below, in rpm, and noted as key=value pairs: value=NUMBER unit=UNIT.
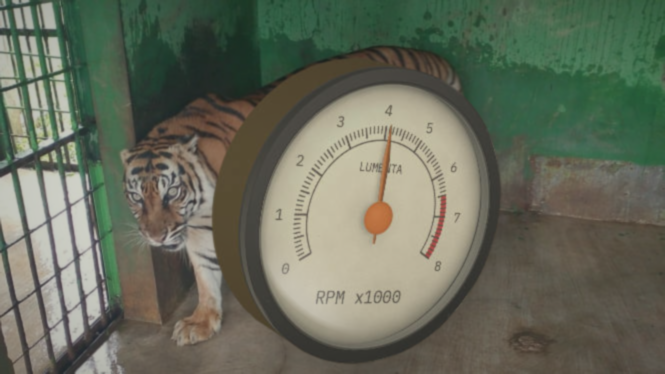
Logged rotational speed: value=4000 unit=rpm
